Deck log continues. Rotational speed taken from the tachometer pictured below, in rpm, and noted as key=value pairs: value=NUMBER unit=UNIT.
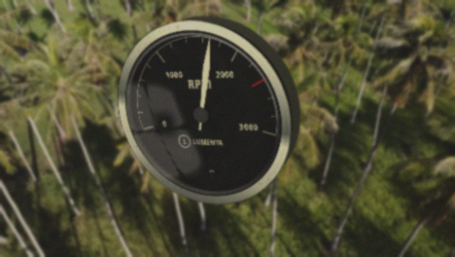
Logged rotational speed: value=1700 unit=rpm
